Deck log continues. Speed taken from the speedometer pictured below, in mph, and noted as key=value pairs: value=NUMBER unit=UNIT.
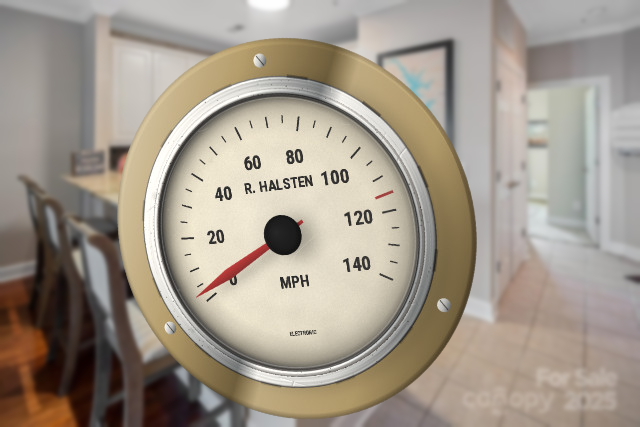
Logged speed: value=2.5 unit=mph
